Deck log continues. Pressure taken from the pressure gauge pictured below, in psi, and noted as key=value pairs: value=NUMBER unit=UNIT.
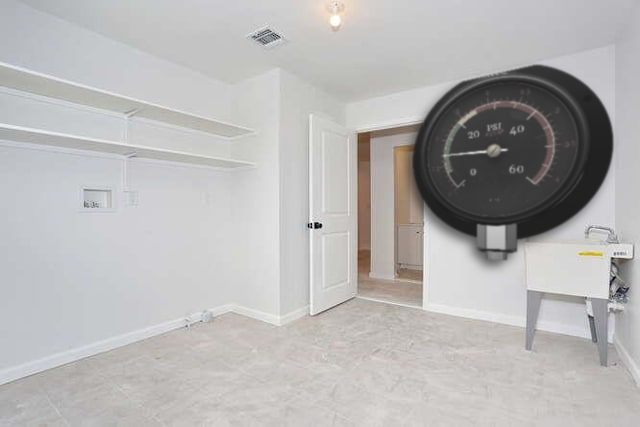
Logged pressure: value=10 unit=psi
